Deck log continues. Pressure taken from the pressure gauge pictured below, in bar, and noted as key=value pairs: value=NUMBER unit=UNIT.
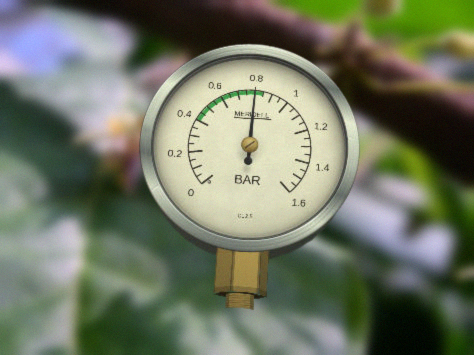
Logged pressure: value=0.8 unit=bar
